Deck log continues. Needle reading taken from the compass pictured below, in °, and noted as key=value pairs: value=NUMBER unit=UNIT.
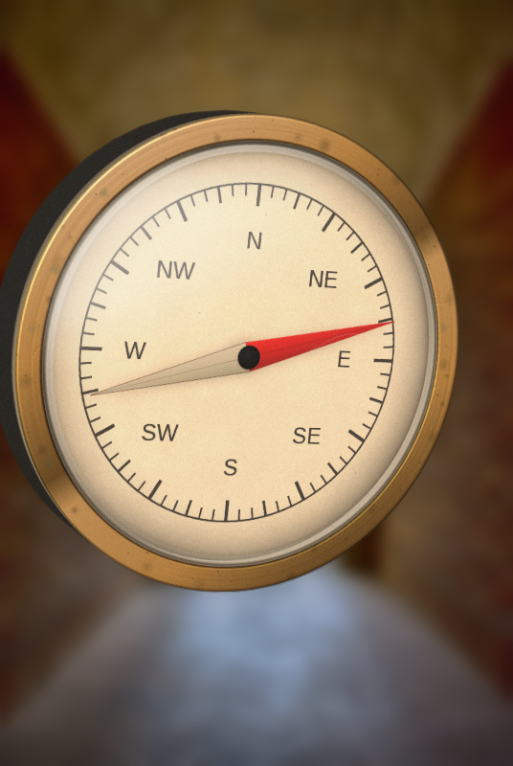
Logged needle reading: value=75 unit=°
